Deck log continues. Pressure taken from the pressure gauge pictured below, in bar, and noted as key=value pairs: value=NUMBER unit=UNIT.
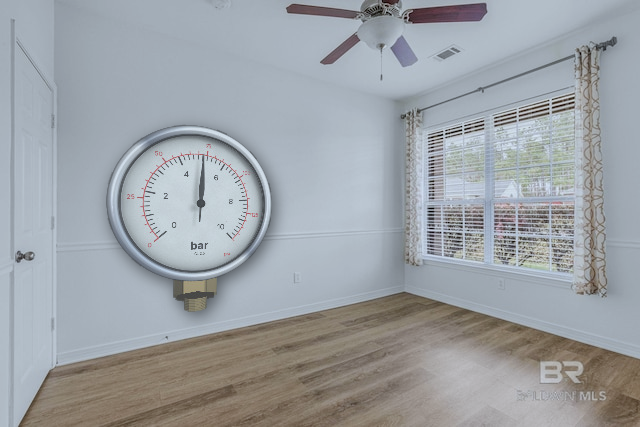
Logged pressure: value=5 unit=bar
